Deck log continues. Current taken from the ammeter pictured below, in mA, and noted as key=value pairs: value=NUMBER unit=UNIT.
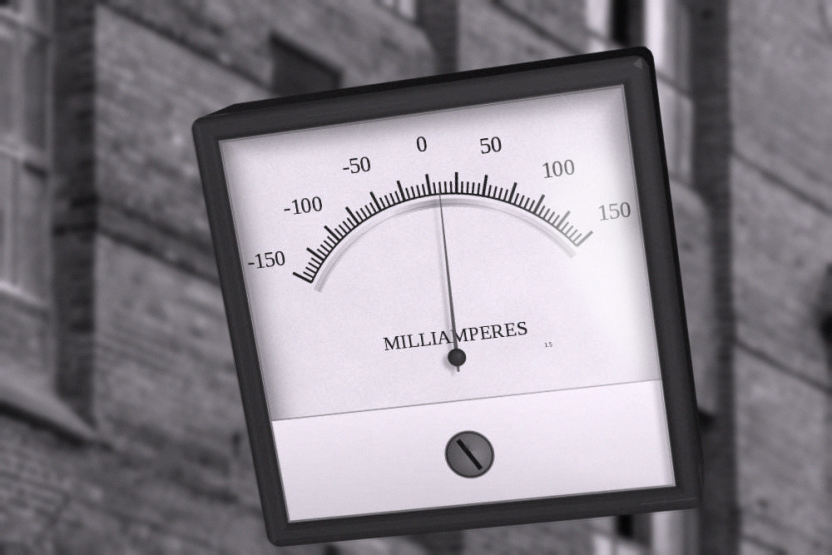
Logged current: value=10 unit=mA
